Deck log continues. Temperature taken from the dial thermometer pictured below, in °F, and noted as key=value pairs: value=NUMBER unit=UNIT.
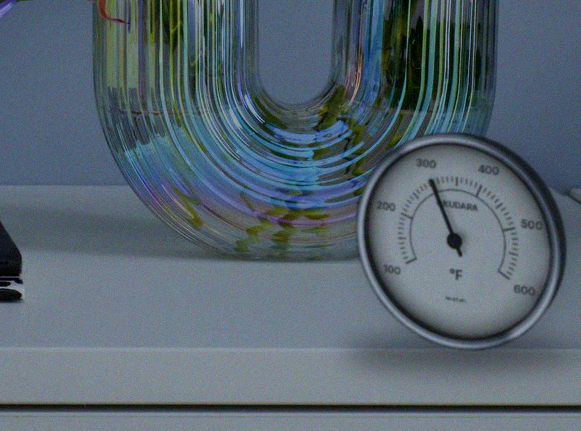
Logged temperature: value=300 unit=°F
